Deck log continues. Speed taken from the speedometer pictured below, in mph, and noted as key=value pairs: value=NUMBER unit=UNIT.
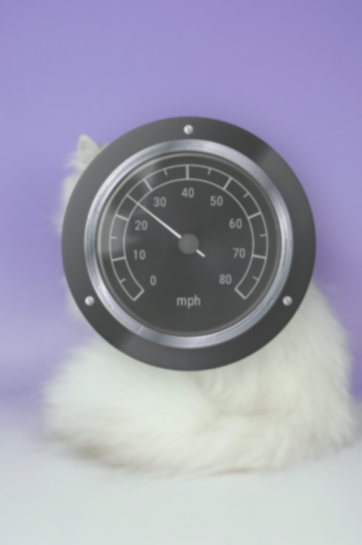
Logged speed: value=25 unit=mph
